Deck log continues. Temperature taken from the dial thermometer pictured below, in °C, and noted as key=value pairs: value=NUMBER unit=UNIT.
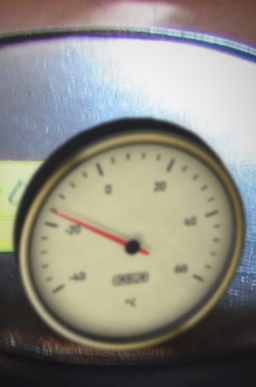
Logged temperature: value=-16 unit=°C
